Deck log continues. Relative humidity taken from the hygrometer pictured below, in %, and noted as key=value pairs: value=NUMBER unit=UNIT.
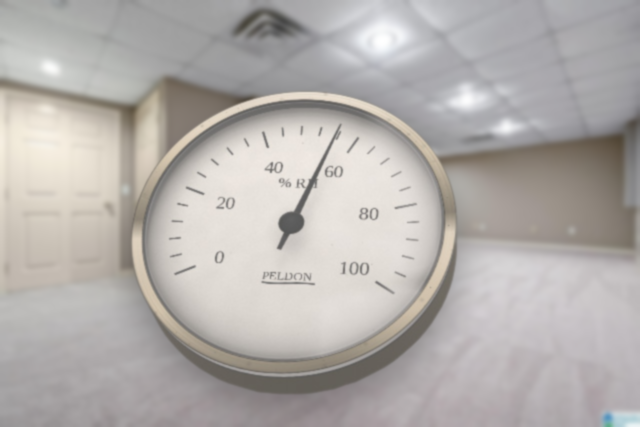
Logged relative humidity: value=56 unit=%
